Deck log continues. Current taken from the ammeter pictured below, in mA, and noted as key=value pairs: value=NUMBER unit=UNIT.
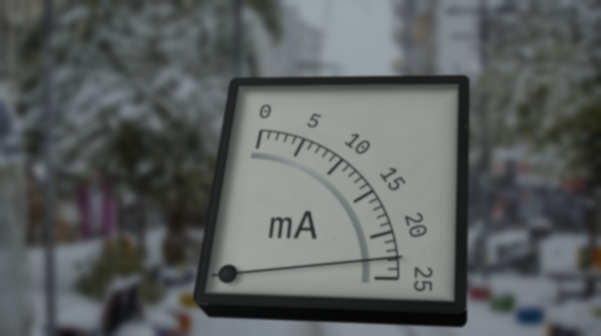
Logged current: value=23 unit=mA
